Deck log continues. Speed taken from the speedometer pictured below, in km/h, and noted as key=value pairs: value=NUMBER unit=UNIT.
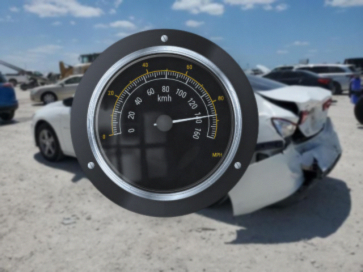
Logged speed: value=140 unit=km/h
